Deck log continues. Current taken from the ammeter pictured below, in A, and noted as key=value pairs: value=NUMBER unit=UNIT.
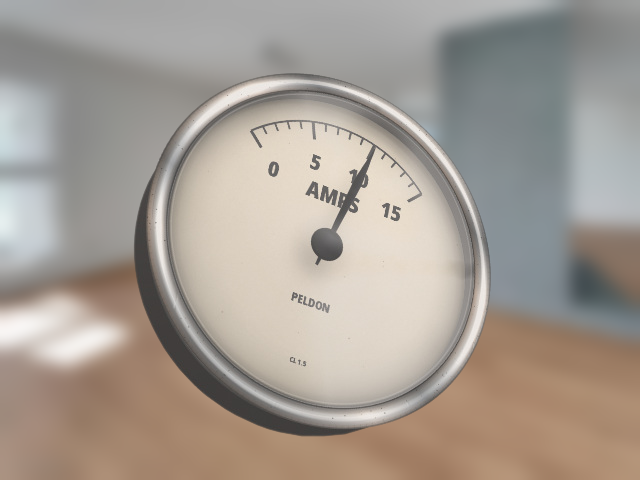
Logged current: value=10 unit=A
